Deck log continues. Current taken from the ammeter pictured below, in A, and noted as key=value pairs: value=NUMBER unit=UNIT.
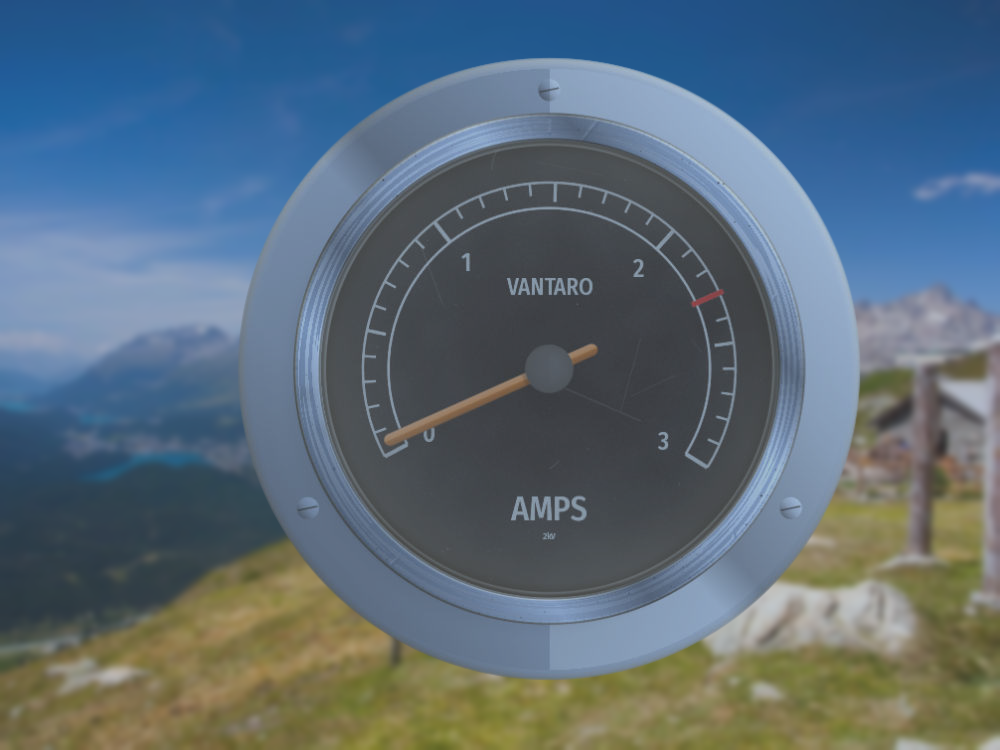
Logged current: value=0.05 unit=A
